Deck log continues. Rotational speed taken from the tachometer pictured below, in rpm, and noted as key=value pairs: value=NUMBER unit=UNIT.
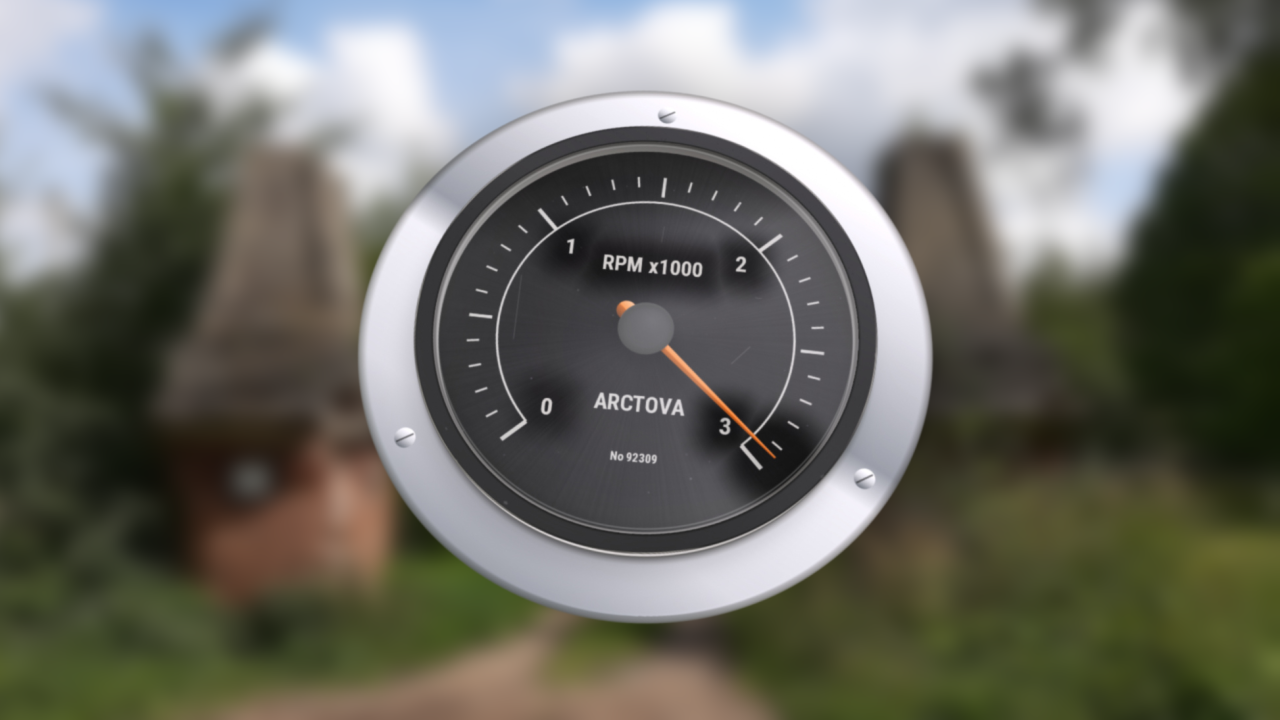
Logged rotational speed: value=2950 unit=rpm
